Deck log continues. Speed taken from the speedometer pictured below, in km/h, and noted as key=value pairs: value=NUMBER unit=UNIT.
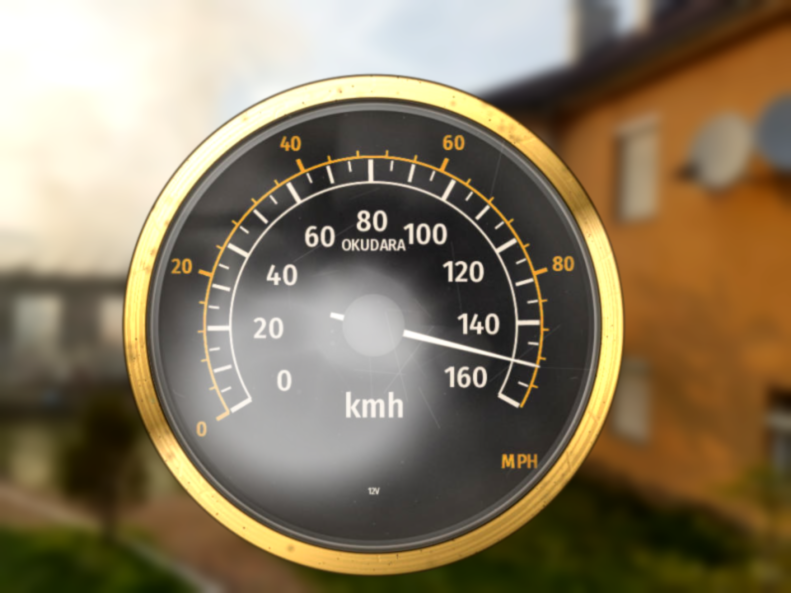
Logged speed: value=150 unit=km/h
